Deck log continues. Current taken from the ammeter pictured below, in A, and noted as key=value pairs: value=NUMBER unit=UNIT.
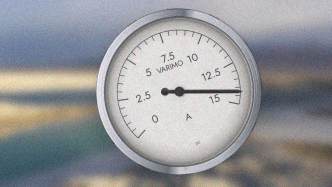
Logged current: value=14.25 unit=A
